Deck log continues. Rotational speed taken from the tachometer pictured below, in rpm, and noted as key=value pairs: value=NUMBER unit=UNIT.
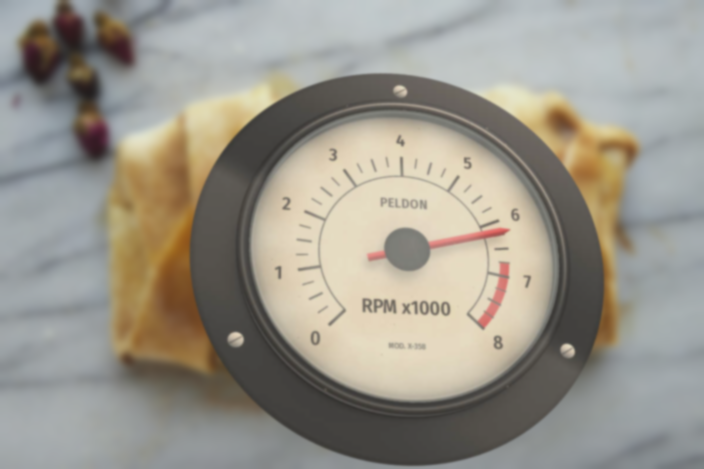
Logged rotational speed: value=6250 unit=rpm
